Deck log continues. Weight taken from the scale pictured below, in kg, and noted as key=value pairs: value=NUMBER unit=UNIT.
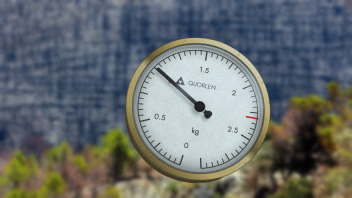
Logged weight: value=1 unit=kg
